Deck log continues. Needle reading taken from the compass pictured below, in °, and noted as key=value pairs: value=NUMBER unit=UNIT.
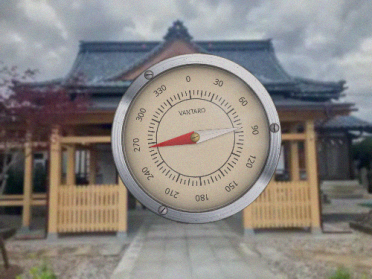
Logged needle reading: value=265 unit=°
